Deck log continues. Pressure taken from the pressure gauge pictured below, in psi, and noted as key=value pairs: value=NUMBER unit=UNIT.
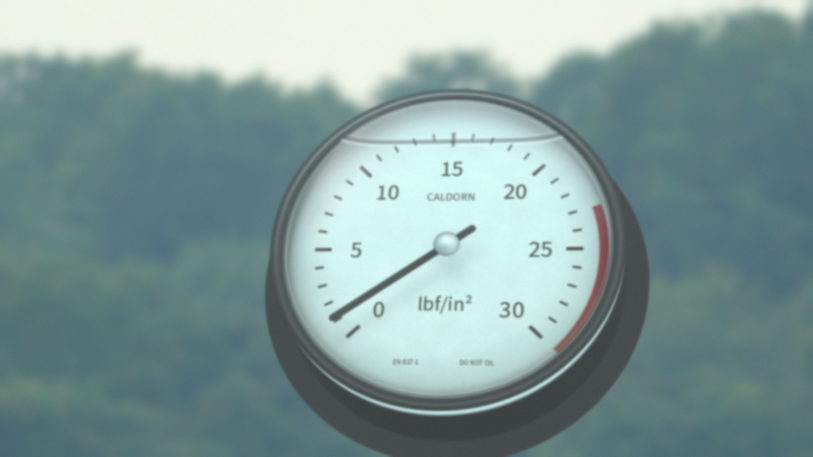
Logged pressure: value=1 unit=psi
